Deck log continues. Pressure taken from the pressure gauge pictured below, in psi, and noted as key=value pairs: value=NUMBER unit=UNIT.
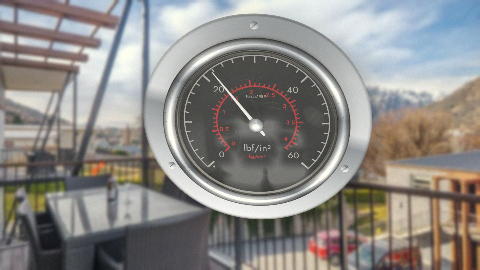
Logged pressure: value=22 unit=psi
